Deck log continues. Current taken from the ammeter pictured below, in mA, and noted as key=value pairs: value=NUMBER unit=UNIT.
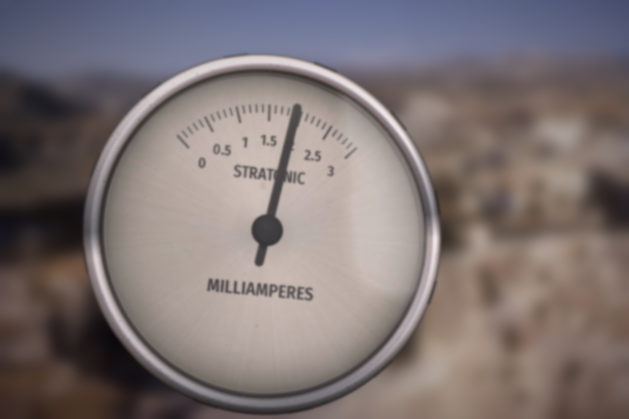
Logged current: value=1.9 unit=mA
